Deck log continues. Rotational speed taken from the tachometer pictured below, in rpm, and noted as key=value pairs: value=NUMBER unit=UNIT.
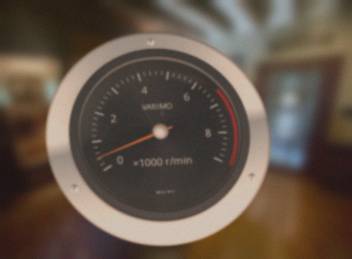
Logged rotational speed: value=400 unit=rpm
